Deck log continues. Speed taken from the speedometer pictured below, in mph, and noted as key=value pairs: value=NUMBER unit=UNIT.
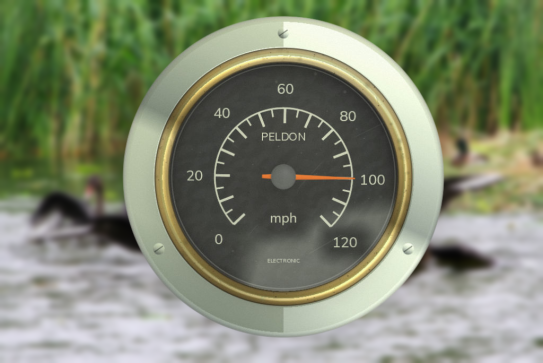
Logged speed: value=100 unit=mph
